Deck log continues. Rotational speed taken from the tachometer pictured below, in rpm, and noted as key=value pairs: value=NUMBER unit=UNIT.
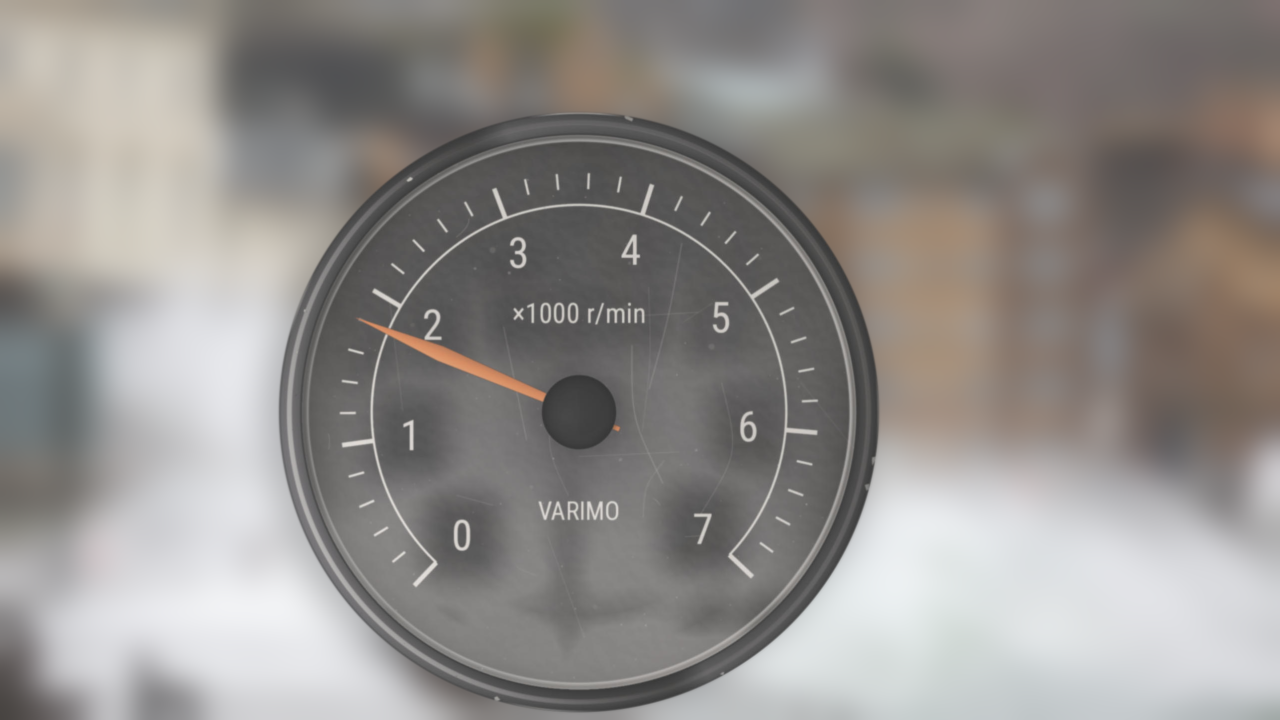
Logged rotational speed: value=1800 unit=rpm
